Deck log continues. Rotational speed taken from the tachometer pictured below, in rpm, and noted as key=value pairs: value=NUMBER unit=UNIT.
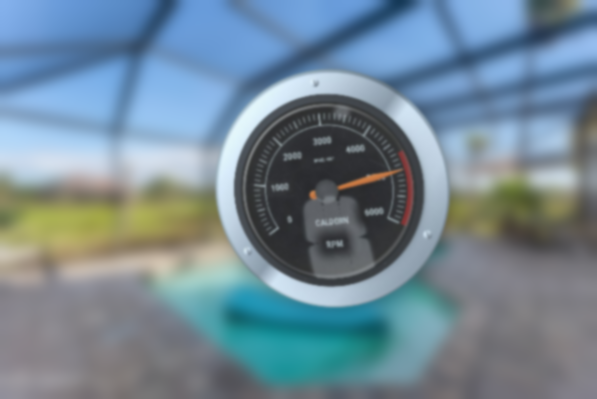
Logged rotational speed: value=5000 unit=rpm
